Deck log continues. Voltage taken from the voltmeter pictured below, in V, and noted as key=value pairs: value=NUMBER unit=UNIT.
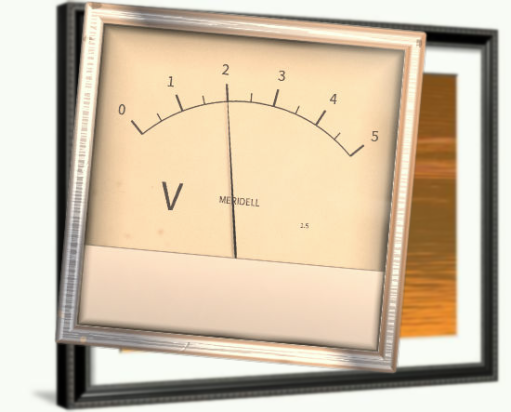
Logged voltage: value=2 unit=V
